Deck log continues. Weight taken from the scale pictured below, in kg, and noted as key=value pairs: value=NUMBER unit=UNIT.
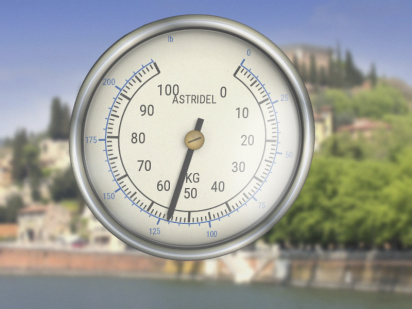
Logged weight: value=55 unit=kg
